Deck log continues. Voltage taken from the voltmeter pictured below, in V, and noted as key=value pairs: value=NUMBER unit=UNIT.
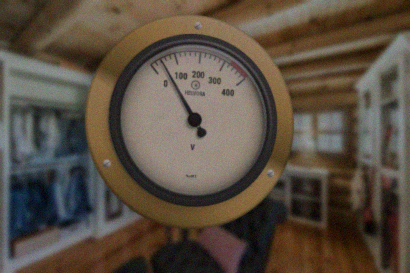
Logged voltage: value=40 unit=V
